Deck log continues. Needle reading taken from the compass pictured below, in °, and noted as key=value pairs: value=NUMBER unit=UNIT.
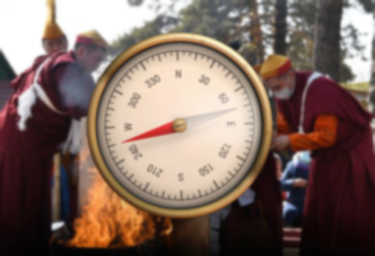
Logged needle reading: value=255 unit=°
